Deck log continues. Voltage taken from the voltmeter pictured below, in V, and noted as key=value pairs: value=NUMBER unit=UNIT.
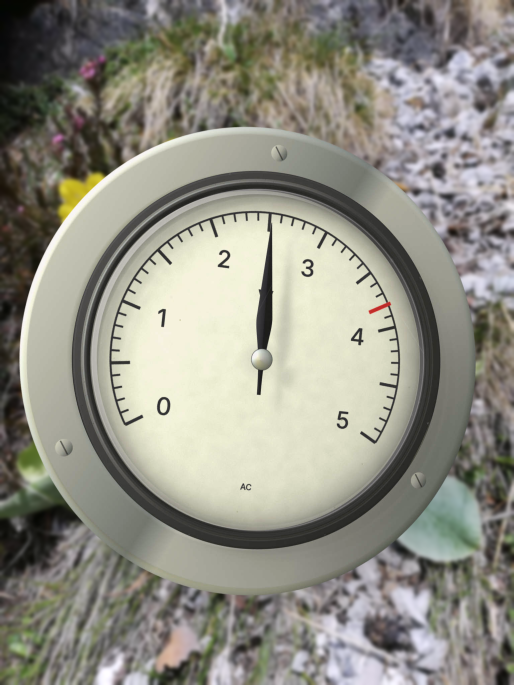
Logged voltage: value=2.5 unit=V
